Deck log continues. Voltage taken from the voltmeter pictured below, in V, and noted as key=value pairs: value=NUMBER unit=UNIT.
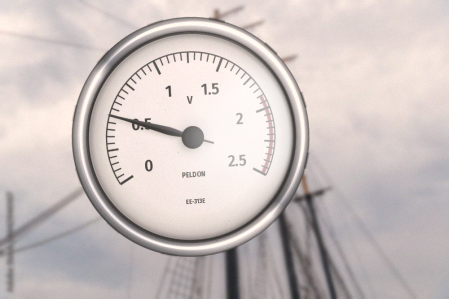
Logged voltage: value=0.5 unit=V
